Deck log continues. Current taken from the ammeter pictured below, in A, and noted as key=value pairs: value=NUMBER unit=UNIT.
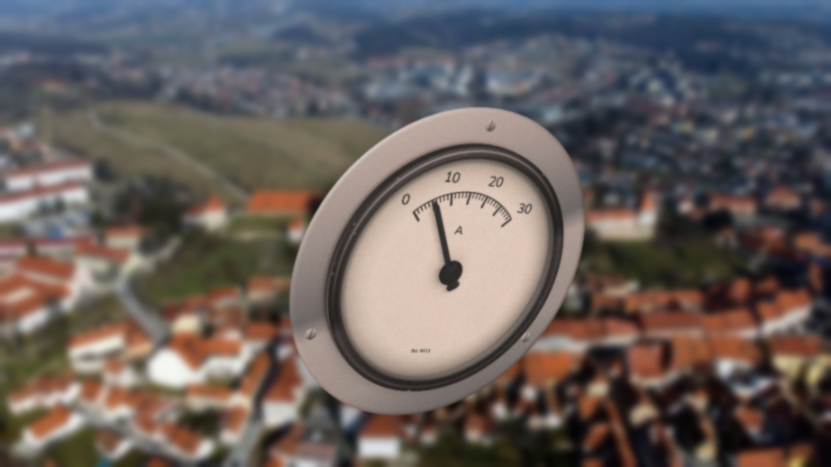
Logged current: value=5 unit=A
